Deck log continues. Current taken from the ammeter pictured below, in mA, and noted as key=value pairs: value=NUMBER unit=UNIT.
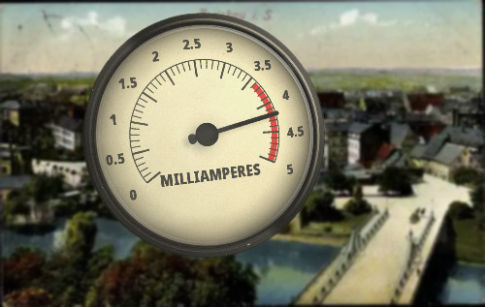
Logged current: value=4.2 unit=mA
